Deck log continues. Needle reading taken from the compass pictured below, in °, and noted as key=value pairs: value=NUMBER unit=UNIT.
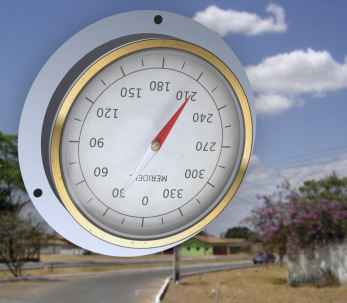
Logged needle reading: value=210 unit=°
